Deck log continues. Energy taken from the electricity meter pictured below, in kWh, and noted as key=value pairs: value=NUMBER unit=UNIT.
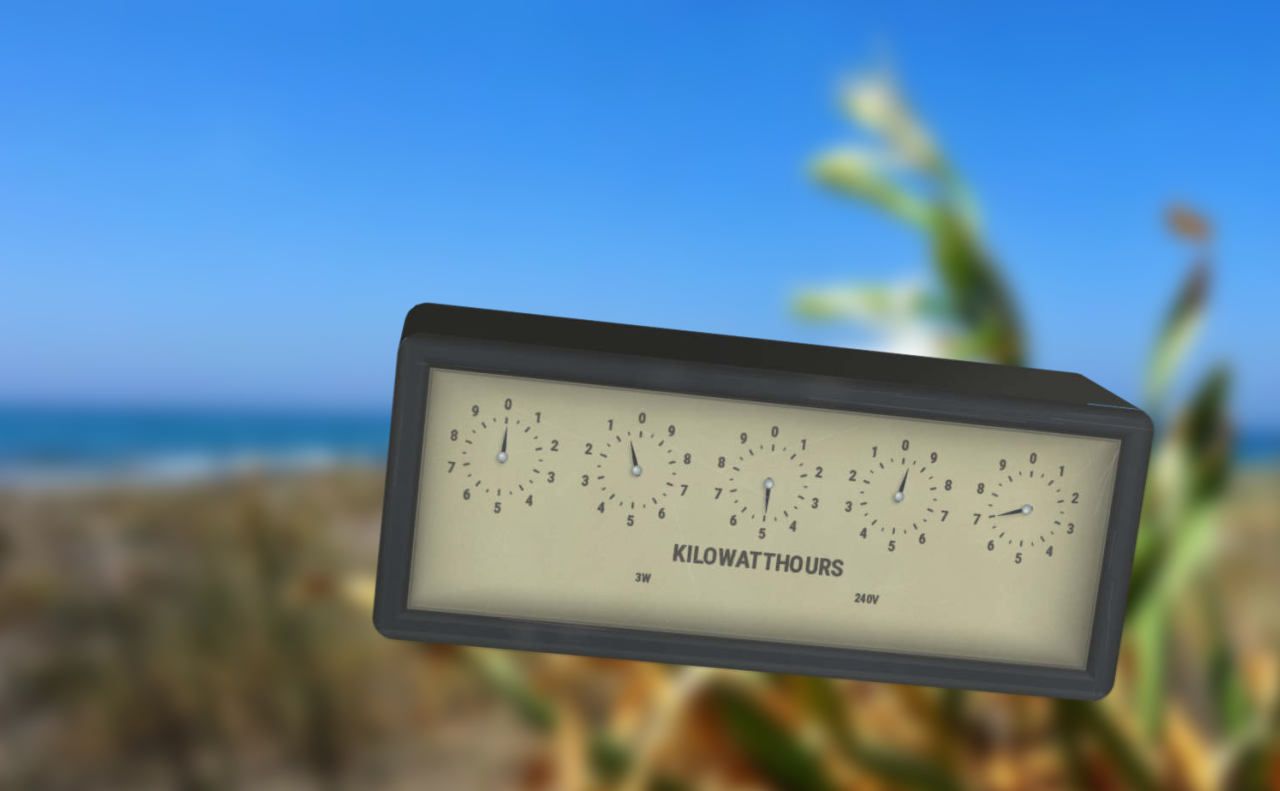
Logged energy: value=497 unit=kWh
